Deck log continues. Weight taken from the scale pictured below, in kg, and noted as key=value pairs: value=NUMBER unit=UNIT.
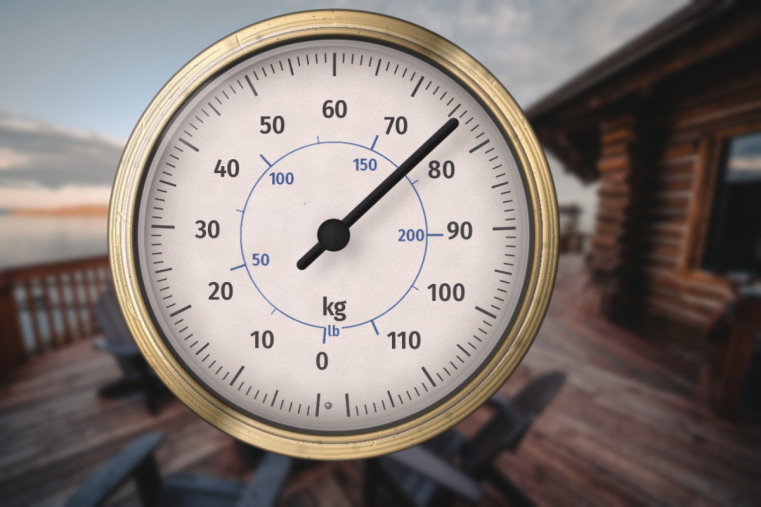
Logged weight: value=76 unit=kg
